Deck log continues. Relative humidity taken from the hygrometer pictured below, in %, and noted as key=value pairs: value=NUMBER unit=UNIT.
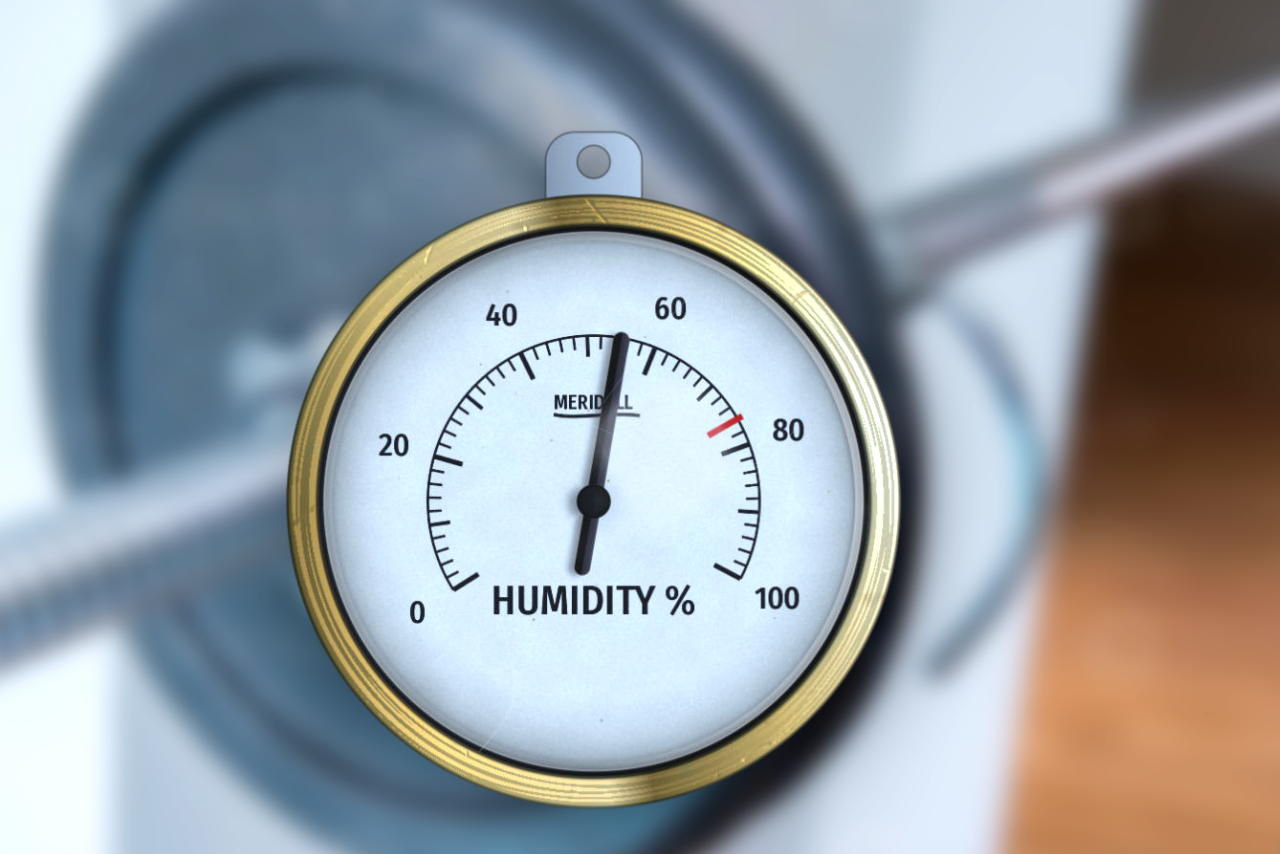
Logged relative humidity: value=55 unit=%
